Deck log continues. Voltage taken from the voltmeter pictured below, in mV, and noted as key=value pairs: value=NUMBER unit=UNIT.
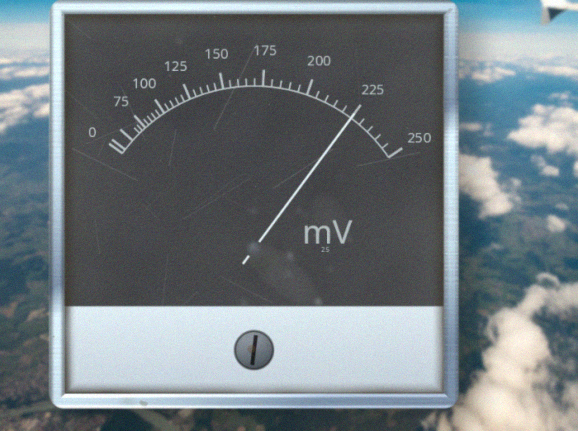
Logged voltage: value=225 unit=mV
